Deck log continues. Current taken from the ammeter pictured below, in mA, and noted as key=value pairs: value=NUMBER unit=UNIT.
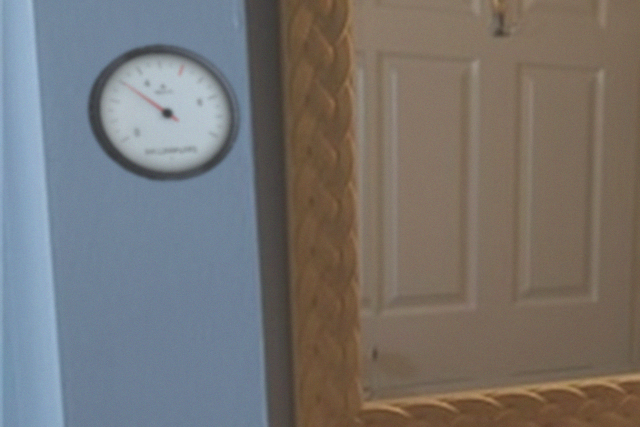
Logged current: value=3 unit=mA
